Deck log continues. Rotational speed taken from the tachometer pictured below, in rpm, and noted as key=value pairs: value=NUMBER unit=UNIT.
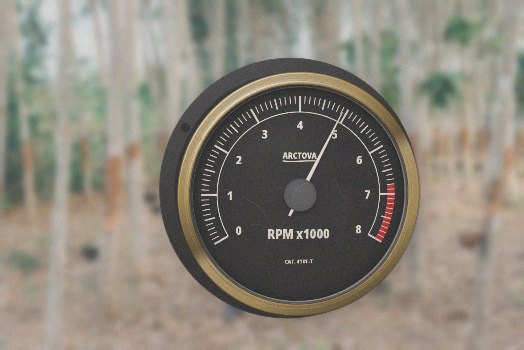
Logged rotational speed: value=4900 unit=rpm
